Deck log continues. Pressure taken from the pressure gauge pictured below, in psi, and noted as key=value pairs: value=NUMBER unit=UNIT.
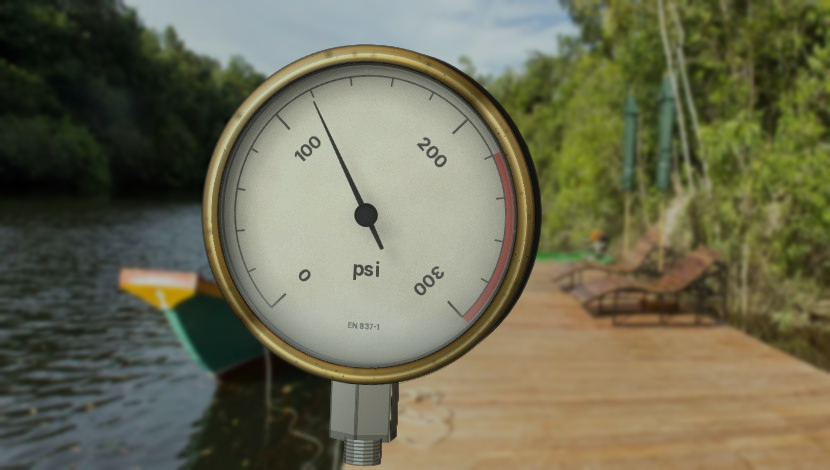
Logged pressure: value=120 unit=psi
